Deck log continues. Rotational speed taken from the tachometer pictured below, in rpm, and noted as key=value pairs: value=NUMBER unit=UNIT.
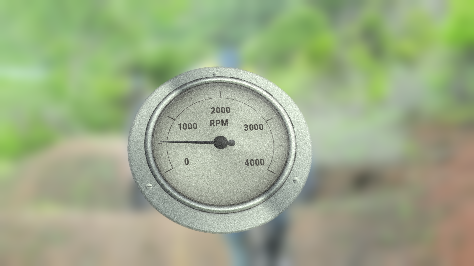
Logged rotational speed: value=500 unit=rpm
